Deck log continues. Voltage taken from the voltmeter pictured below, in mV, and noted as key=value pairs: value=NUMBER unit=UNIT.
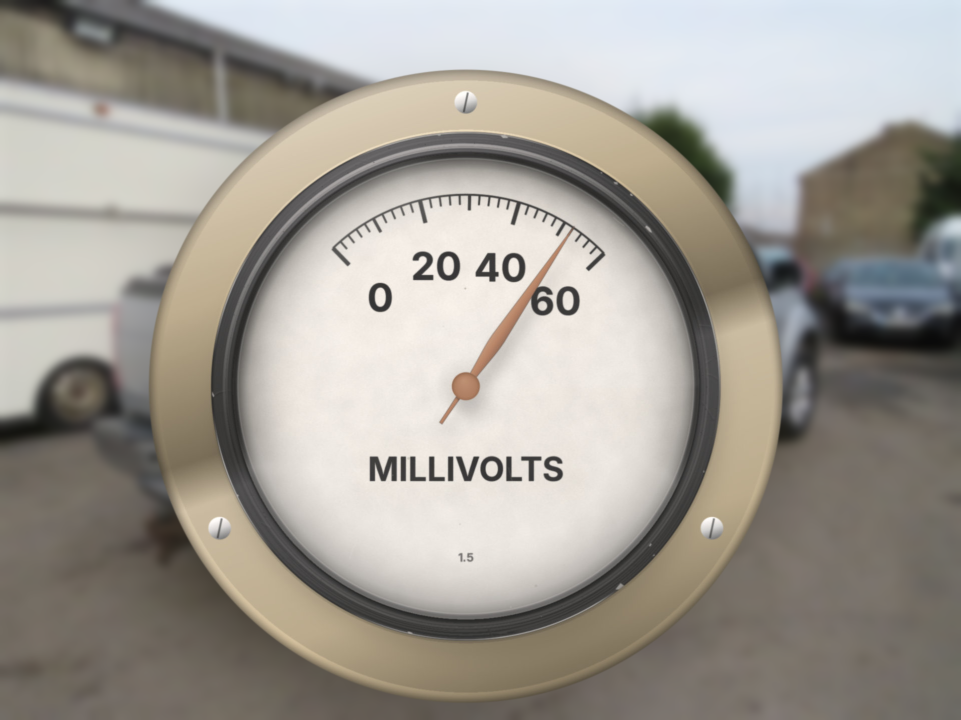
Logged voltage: value=52 unit=mV
